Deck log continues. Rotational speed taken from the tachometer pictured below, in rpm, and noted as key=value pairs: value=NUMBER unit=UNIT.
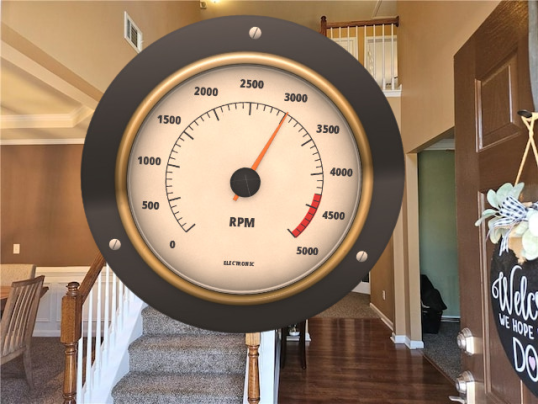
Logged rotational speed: value=3000 unit=rpm
